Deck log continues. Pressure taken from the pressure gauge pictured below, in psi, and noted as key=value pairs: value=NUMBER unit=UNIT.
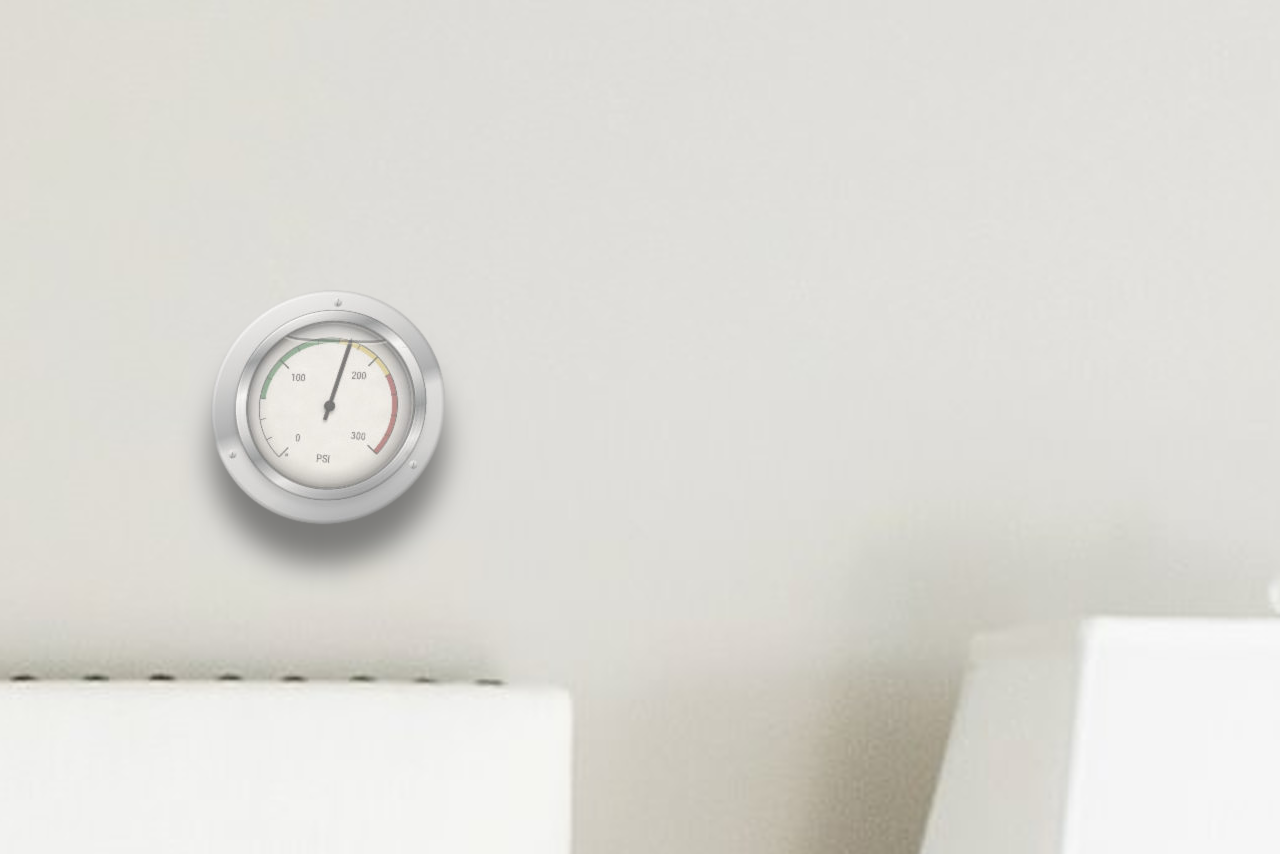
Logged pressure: value=170 unit=psi
